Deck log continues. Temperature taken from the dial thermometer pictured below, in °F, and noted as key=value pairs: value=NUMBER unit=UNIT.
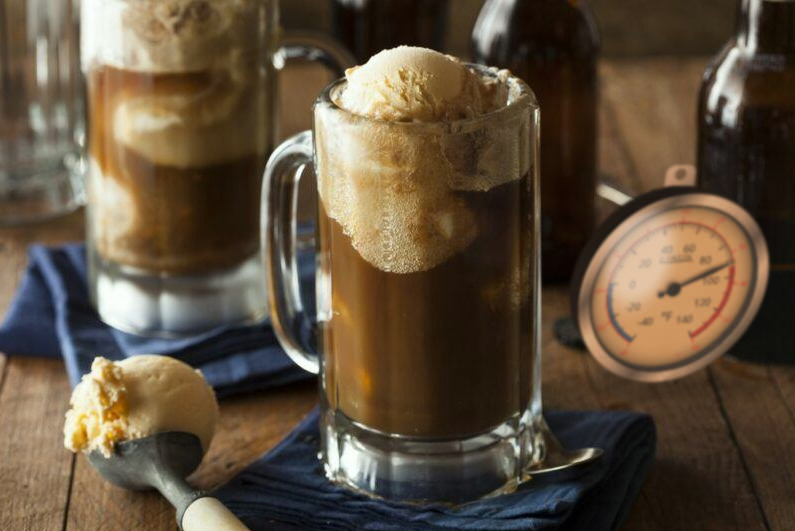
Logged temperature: value=90 unit=°F
